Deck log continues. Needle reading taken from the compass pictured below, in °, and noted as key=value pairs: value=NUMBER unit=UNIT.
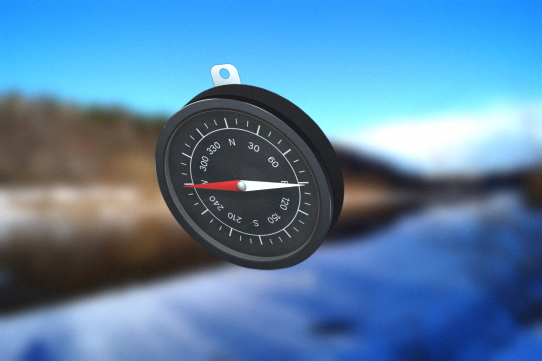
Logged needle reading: value=270 unit=°
